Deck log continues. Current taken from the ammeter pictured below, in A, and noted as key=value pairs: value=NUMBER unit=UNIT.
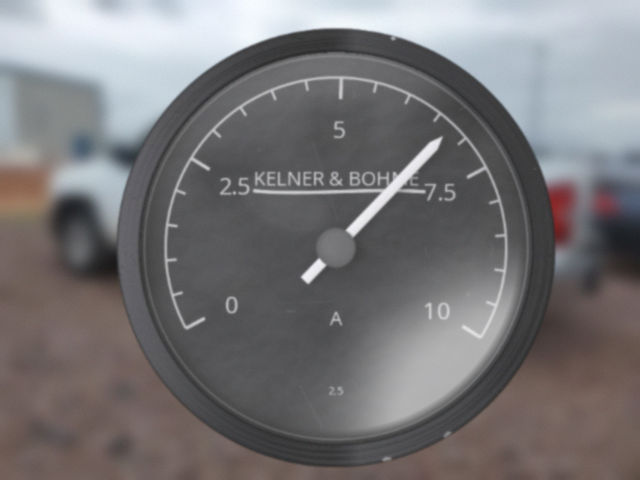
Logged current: value=6.75 unit=A
